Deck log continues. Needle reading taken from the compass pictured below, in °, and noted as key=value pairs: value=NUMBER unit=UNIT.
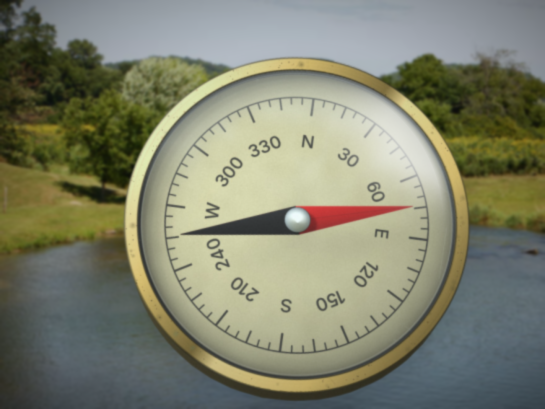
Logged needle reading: value=75 unit=°
